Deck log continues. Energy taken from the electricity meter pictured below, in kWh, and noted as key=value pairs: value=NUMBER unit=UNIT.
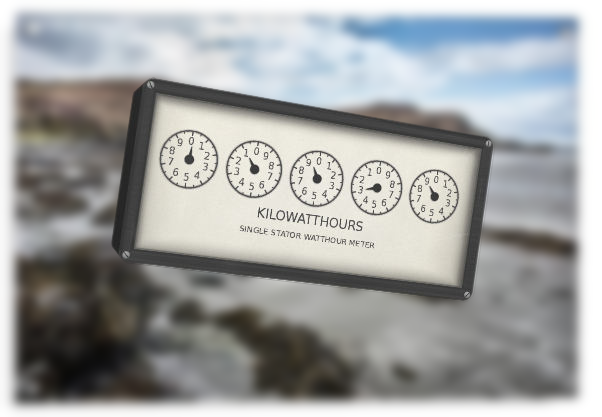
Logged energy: value=929 unit=kWh
